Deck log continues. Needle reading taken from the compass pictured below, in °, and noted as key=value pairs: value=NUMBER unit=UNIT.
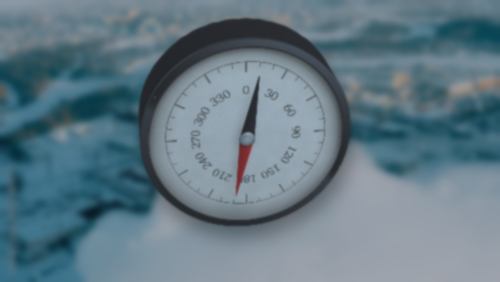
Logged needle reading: value=190 unit=°
